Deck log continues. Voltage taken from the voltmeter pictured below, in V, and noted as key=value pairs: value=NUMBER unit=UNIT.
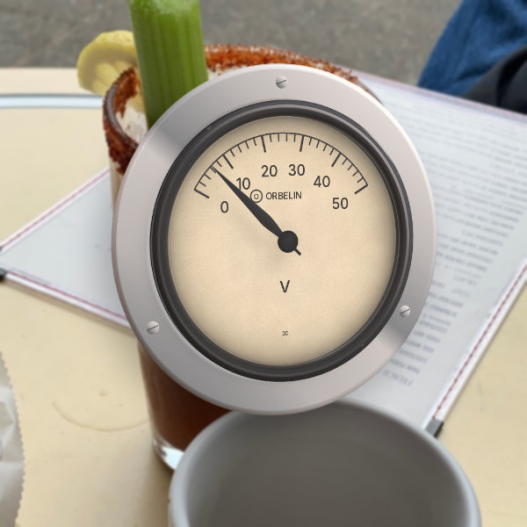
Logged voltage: value=6 unit=V
